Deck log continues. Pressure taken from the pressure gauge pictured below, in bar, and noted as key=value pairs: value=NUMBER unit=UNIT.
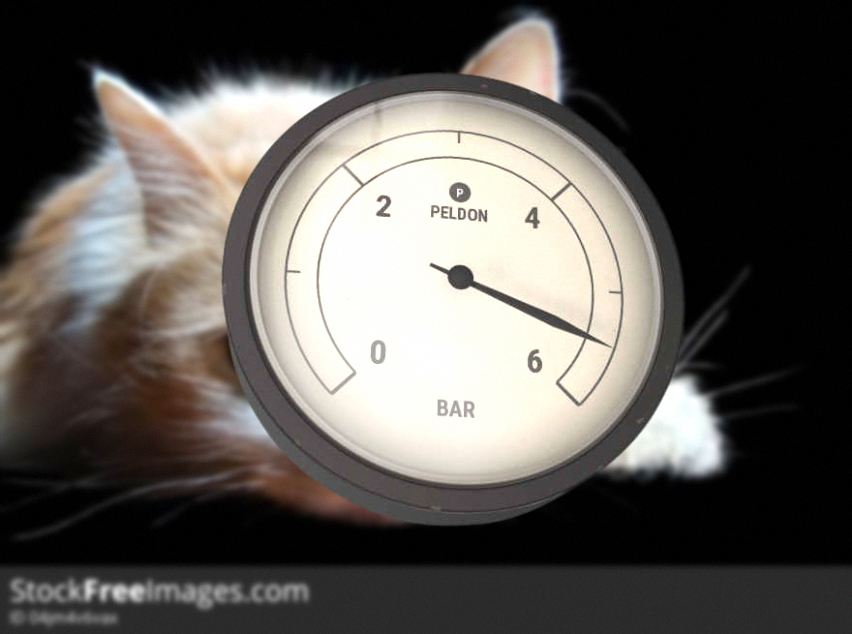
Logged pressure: value=5.5 unit=bar
